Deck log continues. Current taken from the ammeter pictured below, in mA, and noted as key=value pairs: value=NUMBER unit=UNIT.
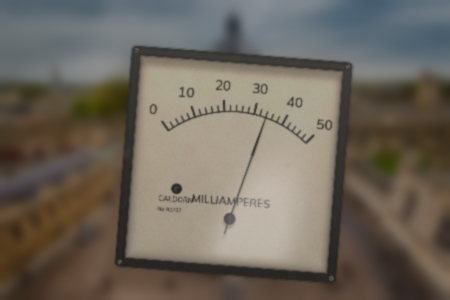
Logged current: value=34 unit=mA
